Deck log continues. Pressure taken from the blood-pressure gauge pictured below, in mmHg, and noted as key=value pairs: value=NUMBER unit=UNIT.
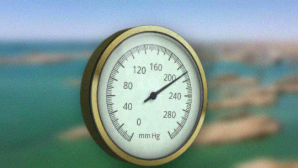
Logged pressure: value=210 unit=mmHg
